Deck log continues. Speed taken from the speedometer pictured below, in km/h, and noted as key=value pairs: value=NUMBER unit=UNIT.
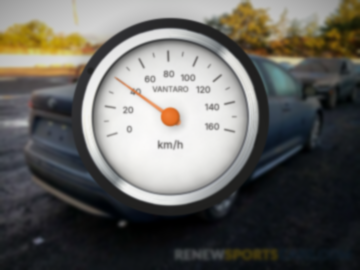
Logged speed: value=40 unit=km/h
